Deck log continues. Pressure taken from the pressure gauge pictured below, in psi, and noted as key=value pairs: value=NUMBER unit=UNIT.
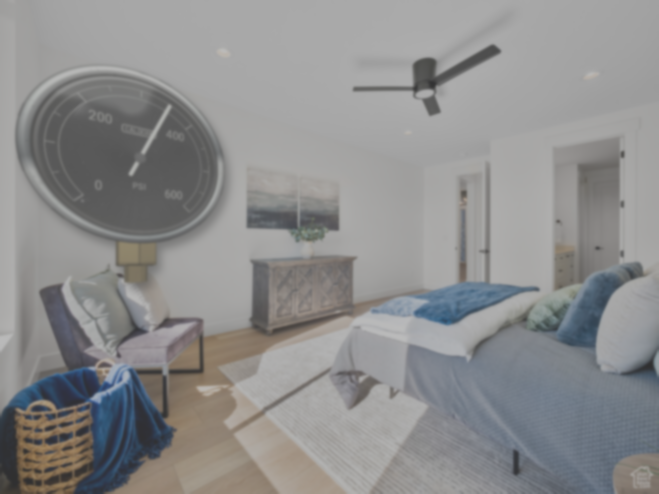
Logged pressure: value=350 unit=psi
